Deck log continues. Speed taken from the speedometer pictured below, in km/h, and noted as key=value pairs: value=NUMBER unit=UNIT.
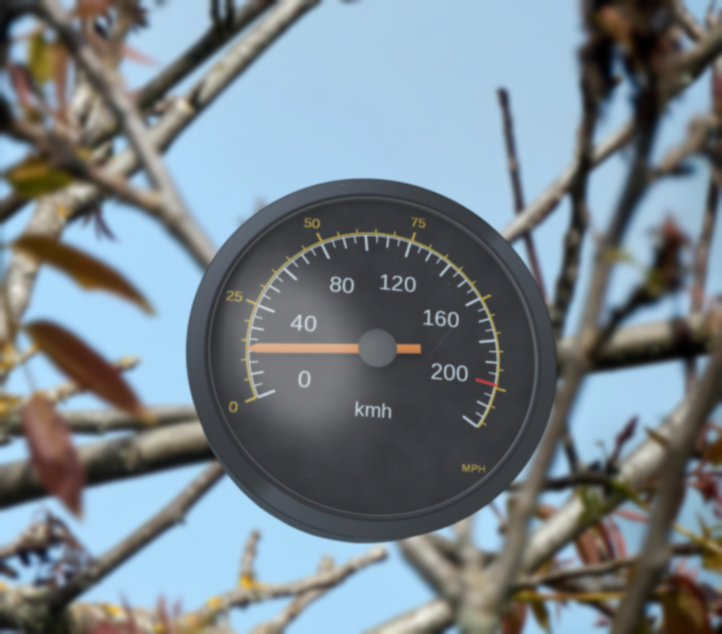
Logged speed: value=20 unit=km/h
